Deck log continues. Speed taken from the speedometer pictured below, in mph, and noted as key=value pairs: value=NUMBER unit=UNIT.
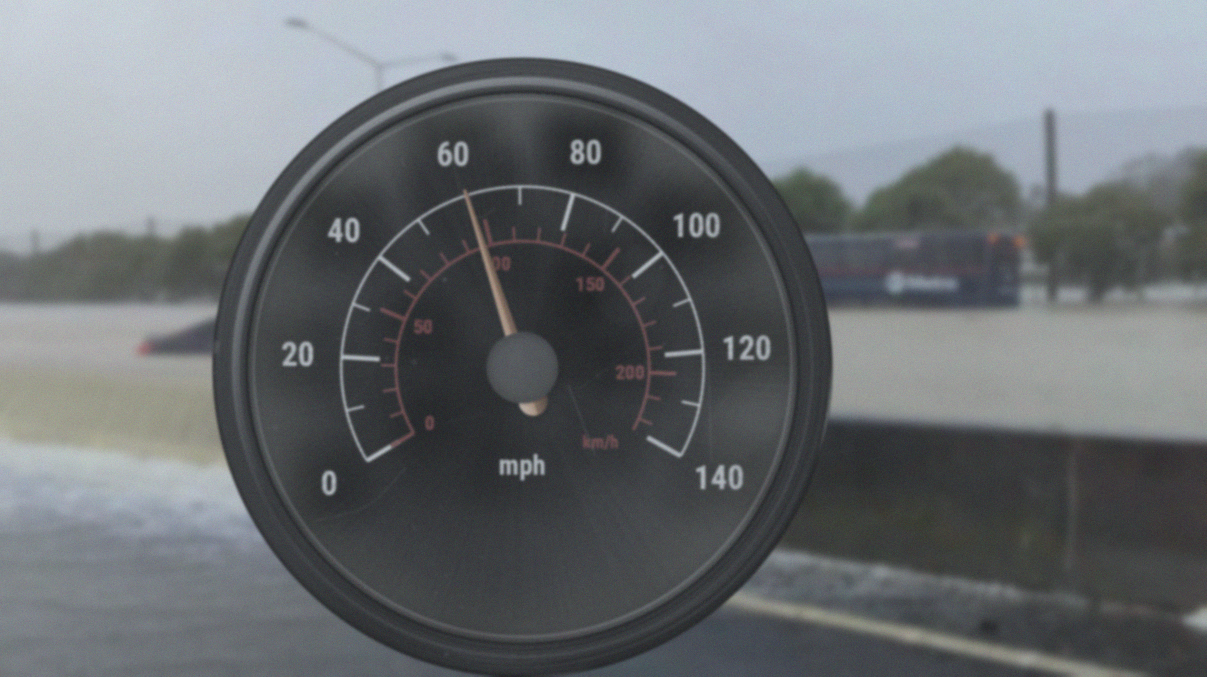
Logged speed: value=60 unit=mph
